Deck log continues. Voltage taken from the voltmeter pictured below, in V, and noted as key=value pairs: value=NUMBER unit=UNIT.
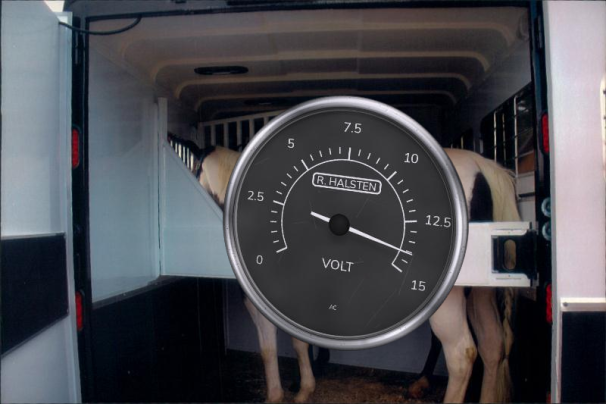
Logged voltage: value=14 unit=V
